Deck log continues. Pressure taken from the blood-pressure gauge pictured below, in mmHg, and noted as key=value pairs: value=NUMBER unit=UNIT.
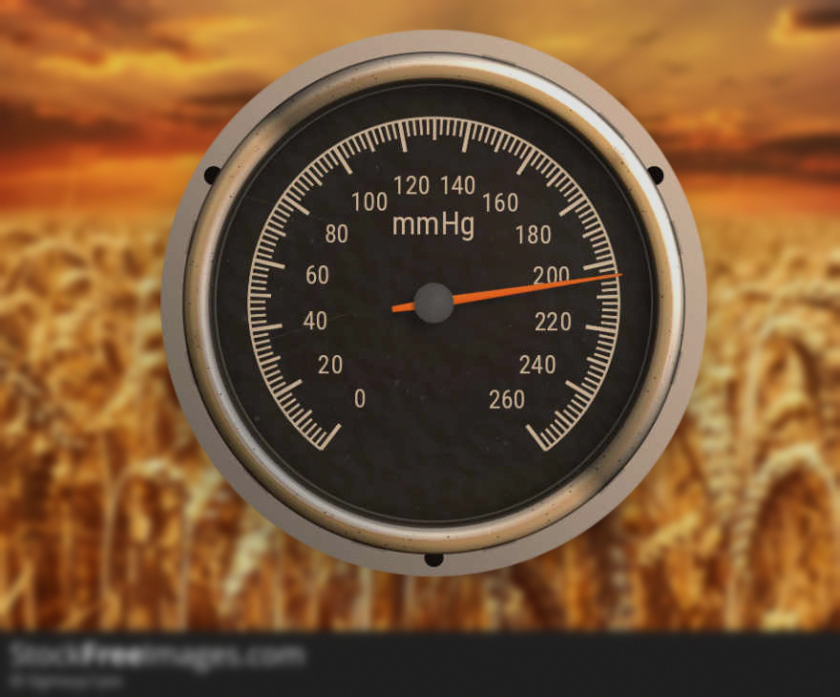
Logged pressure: value=204 unit=mmHg
